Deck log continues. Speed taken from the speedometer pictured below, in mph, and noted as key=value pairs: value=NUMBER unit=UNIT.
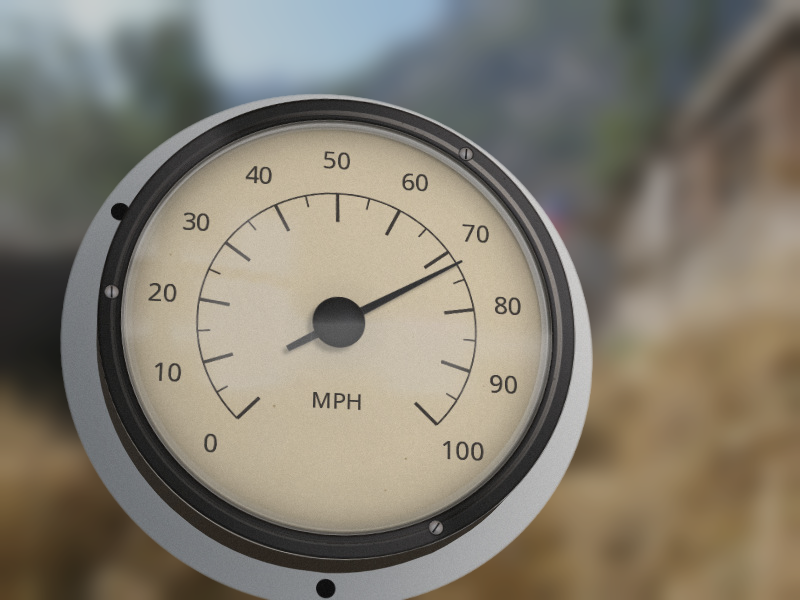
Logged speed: value=72.5 unit=mph
